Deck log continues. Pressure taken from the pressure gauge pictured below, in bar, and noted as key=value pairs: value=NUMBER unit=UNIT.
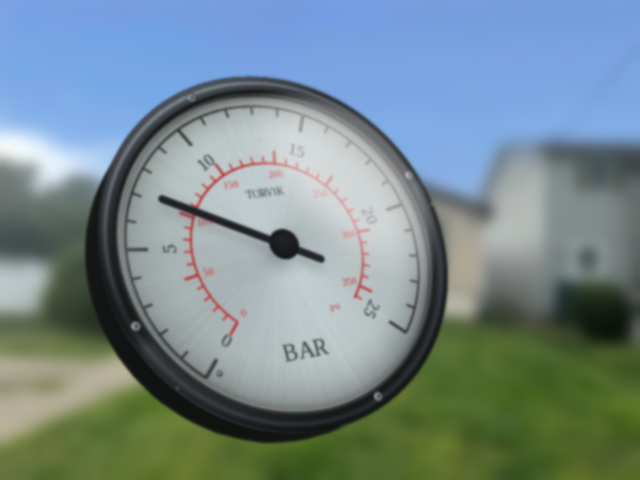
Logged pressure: value=7 unit=bar
